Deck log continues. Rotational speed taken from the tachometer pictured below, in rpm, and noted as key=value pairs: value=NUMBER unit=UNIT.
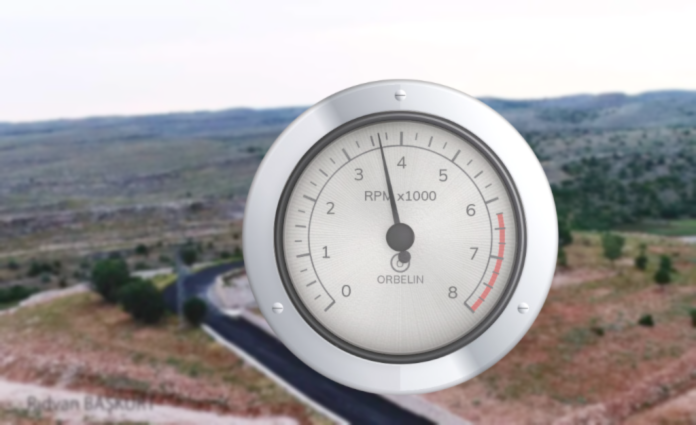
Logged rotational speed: value=3625 unit=rpm
